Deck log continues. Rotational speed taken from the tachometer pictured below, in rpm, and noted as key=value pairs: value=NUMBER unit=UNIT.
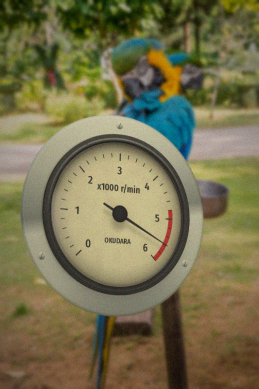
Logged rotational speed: value=5600 unit=rpm
